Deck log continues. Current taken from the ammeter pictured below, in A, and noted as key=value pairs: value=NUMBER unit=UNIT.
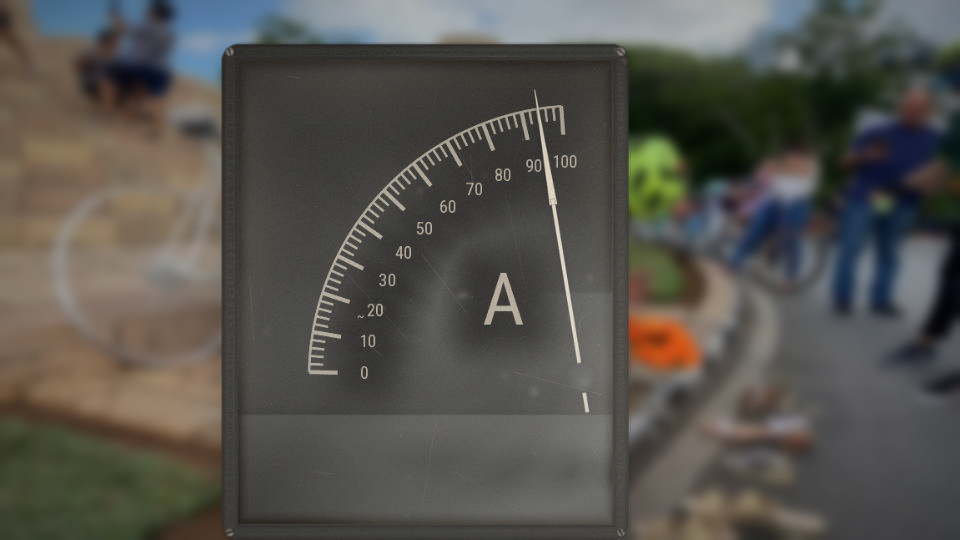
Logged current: value=94 unit=A
